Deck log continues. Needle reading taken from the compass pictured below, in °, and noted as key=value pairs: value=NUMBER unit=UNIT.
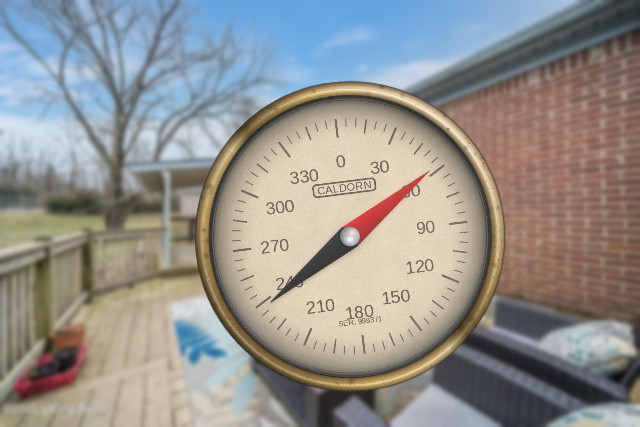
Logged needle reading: value=57.5 unit=°
